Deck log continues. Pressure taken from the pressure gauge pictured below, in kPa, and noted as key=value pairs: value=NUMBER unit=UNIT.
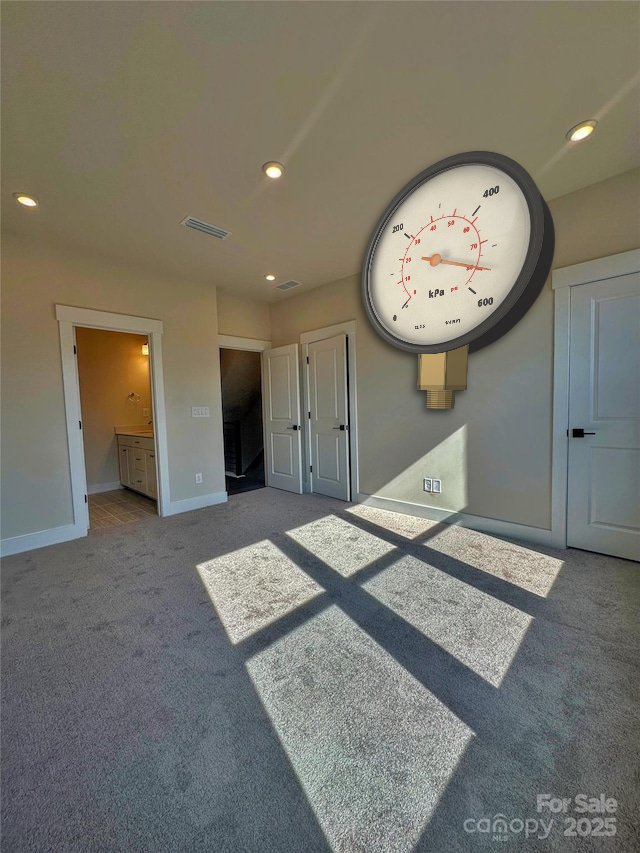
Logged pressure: value=550 unit=kPa
